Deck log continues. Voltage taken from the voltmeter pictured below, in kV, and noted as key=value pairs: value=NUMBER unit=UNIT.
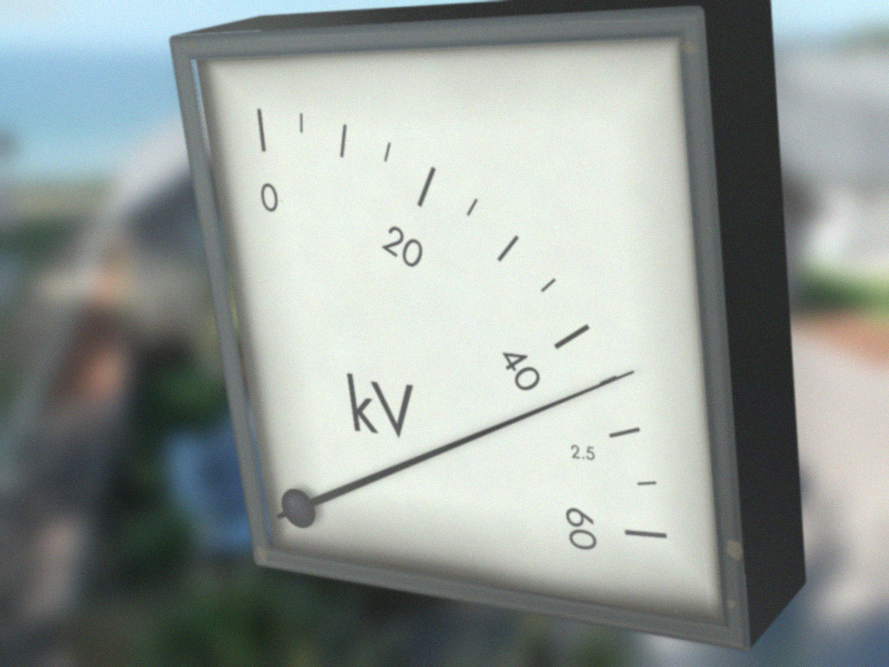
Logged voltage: value=45 unit=kV
